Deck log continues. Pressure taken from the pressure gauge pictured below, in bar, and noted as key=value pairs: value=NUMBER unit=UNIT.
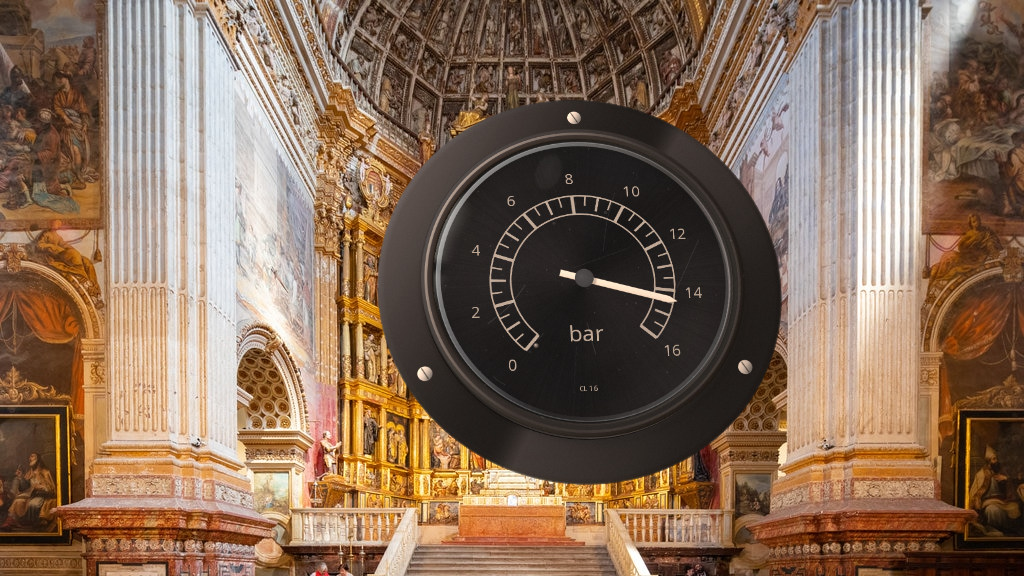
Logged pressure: value=14.5 unit=bar
